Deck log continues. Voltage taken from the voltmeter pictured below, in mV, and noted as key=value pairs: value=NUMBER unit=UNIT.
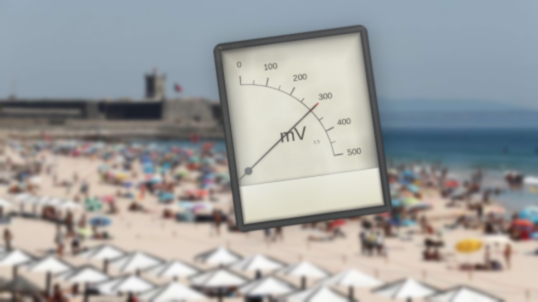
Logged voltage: value=300 unit=mV
